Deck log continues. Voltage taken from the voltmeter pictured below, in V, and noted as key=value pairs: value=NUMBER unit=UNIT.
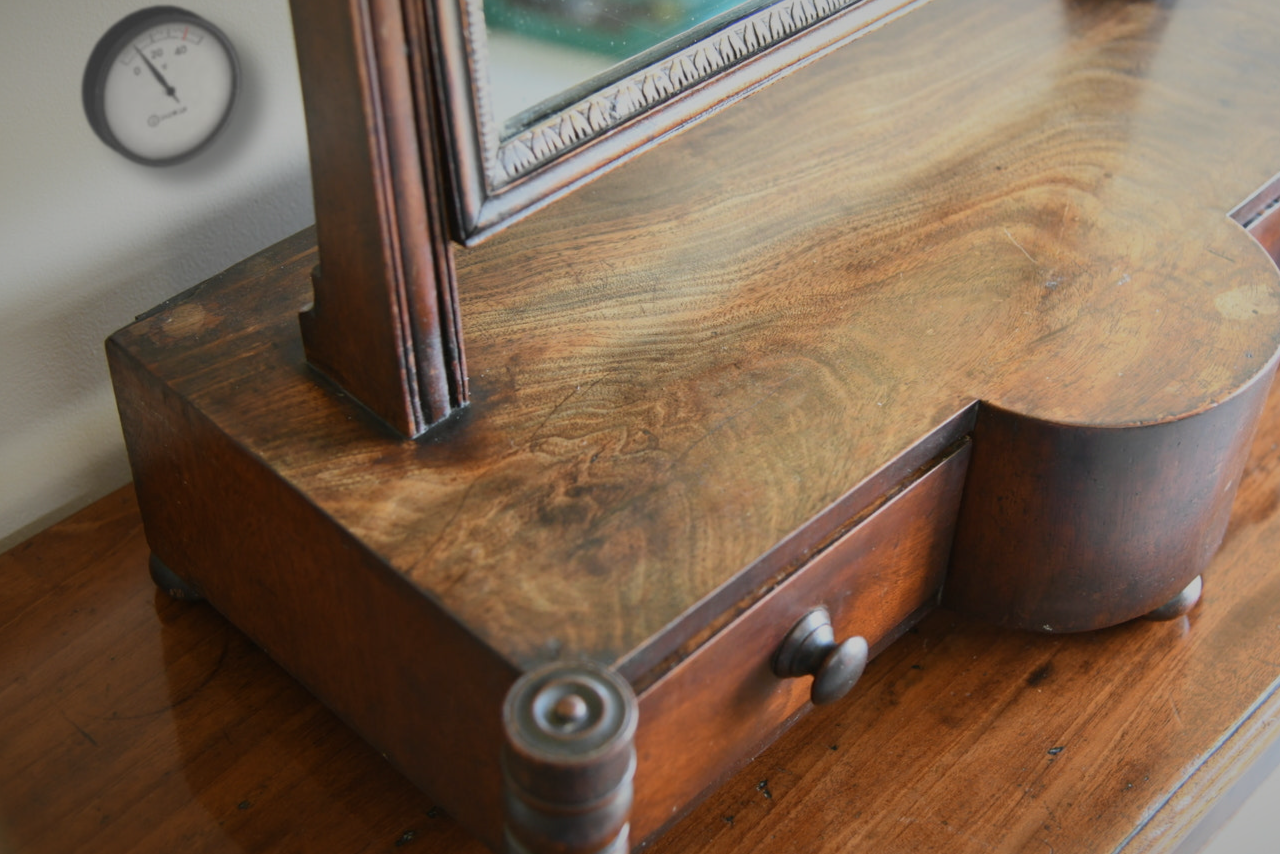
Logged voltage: value=10 unit=V
